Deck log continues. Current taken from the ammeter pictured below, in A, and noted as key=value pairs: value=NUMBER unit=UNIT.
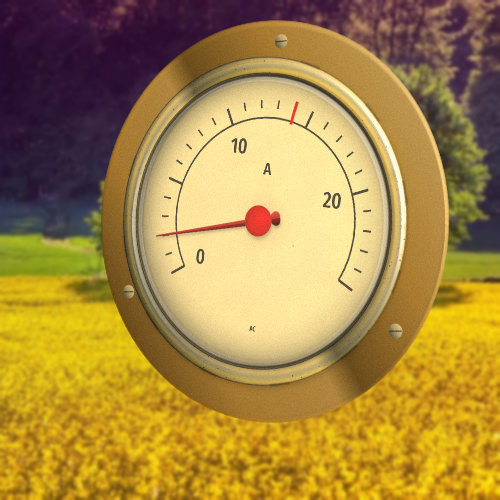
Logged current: value=2 unit=A
